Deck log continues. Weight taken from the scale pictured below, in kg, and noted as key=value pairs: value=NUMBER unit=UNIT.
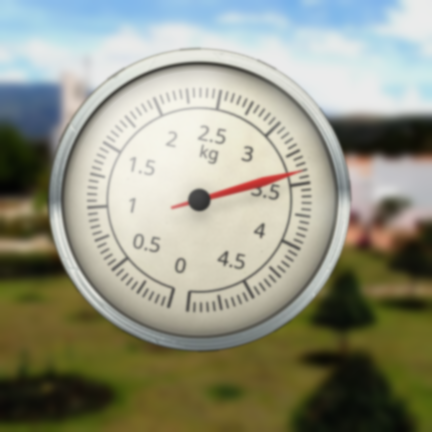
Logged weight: value=3.4 unit=kg
